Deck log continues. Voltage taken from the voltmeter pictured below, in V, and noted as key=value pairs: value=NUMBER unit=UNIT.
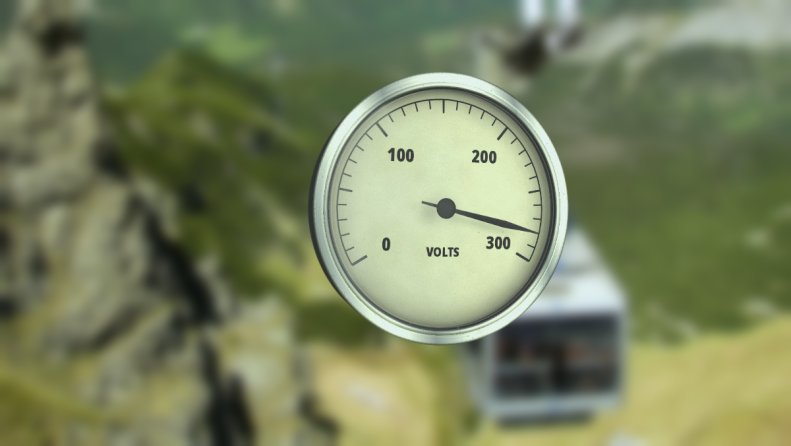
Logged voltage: value=280 unit=V
